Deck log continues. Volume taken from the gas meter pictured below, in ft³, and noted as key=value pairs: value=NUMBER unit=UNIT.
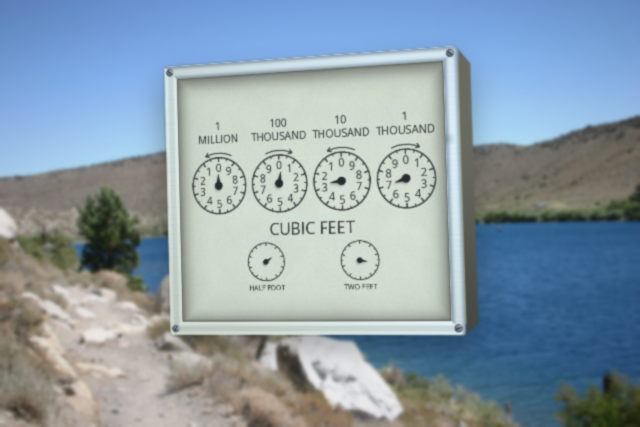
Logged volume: value=2700 unit=ft³
